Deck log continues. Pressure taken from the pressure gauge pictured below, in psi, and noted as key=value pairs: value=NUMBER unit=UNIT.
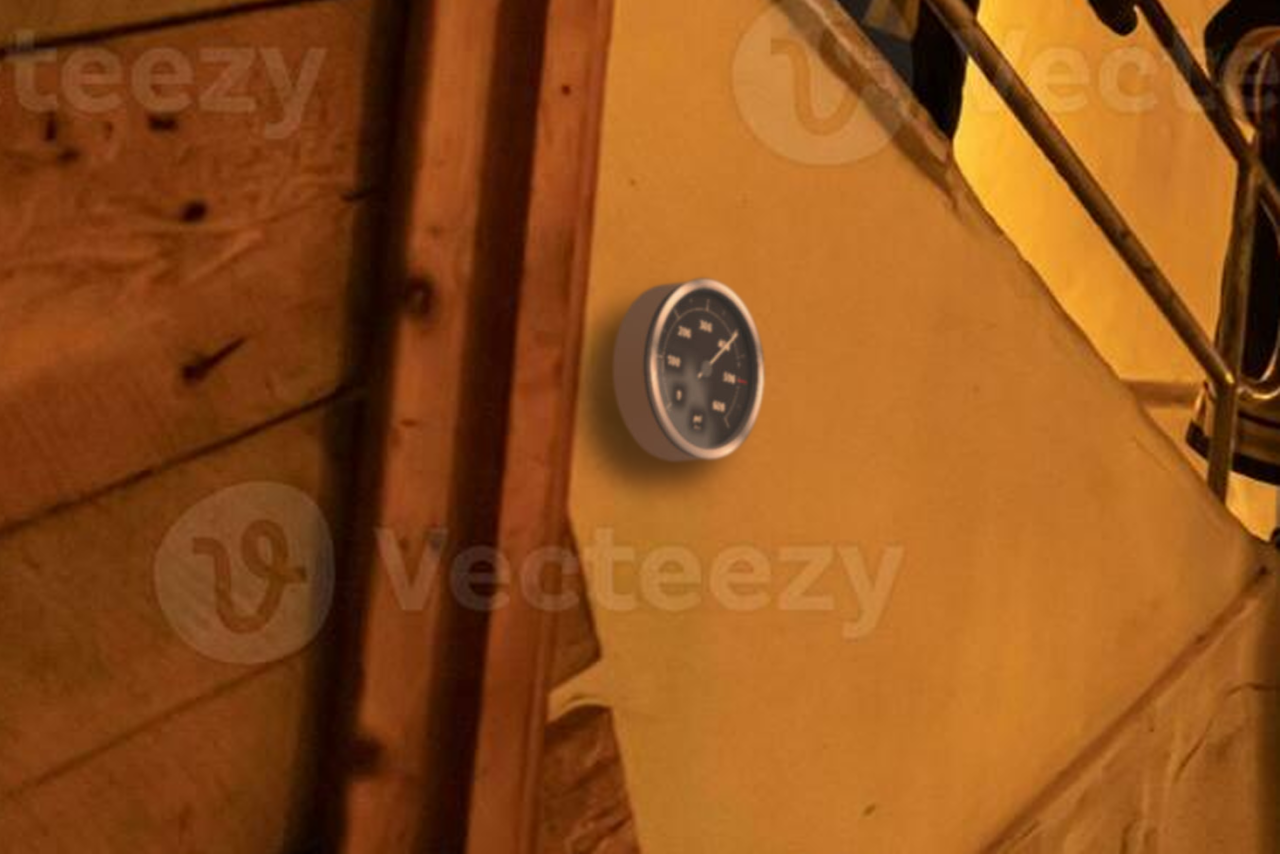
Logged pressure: value=400 unit=psi
